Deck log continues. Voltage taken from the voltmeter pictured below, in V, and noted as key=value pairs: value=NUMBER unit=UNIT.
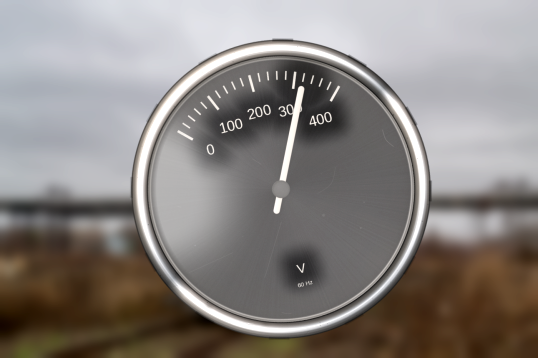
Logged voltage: value=320 unit=V
